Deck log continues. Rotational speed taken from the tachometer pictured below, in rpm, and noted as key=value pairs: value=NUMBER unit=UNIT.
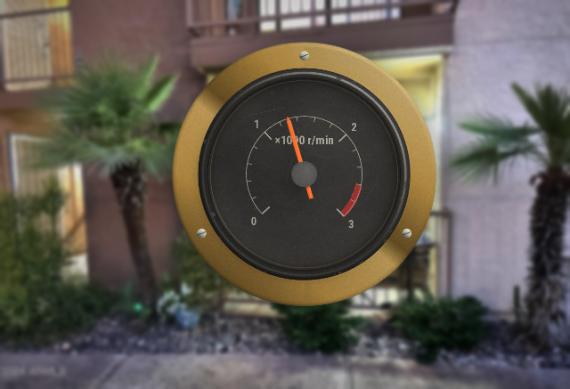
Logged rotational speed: value=1300 unit=rpm
